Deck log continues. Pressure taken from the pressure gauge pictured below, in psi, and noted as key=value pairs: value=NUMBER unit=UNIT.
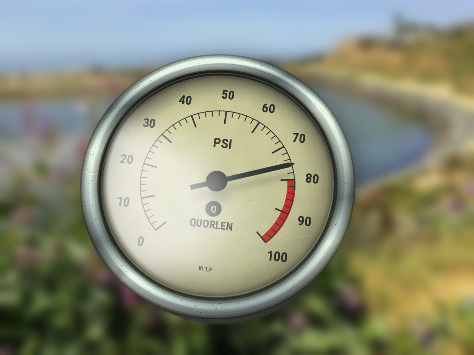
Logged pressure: value=76 unit=psi
